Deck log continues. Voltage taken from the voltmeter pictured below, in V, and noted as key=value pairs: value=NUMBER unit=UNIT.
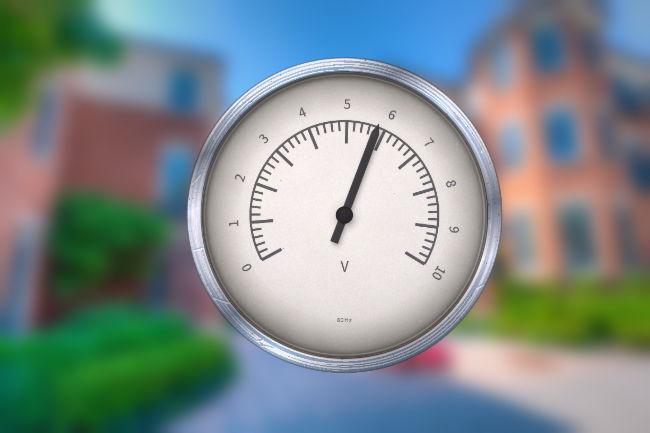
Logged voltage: value=5.8 unit=V
